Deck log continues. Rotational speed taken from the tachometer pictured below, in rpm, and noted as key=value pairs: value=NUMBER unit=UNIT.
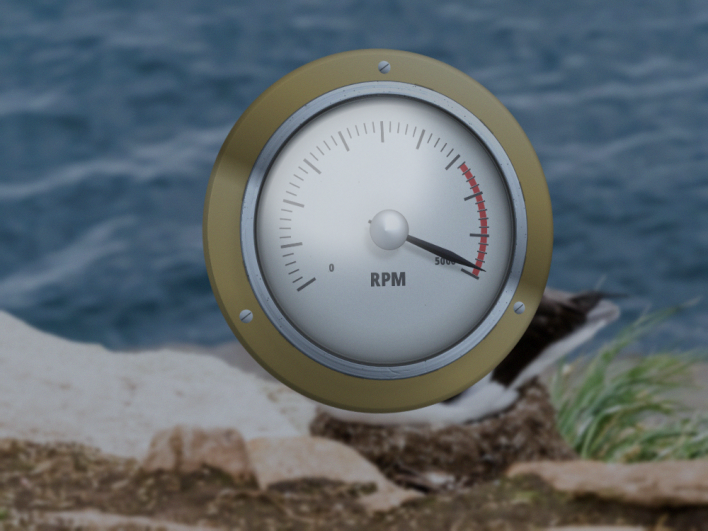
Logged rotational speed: value=4900 unit=rpm
